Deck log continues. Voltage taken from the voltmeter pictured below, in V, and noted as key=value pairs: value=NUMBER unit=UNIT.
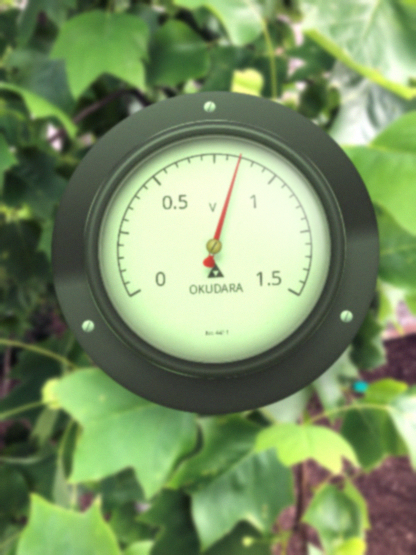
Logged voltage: value=0.85 unit=V
